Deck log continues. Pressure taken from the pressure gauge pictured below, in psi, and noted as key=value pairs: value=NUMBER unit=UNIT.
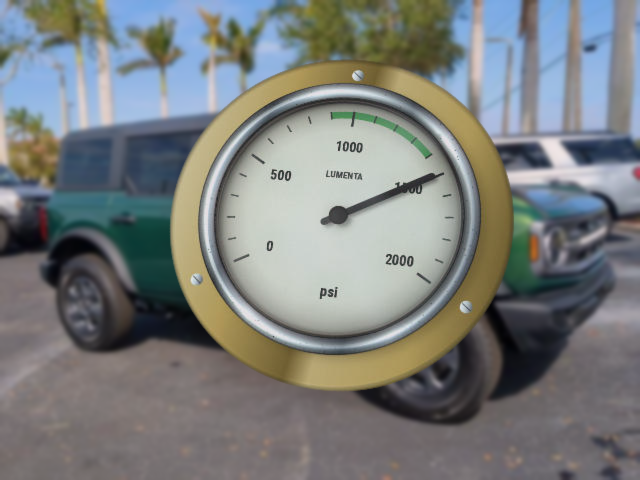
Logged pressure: value=1500 unit=psi
